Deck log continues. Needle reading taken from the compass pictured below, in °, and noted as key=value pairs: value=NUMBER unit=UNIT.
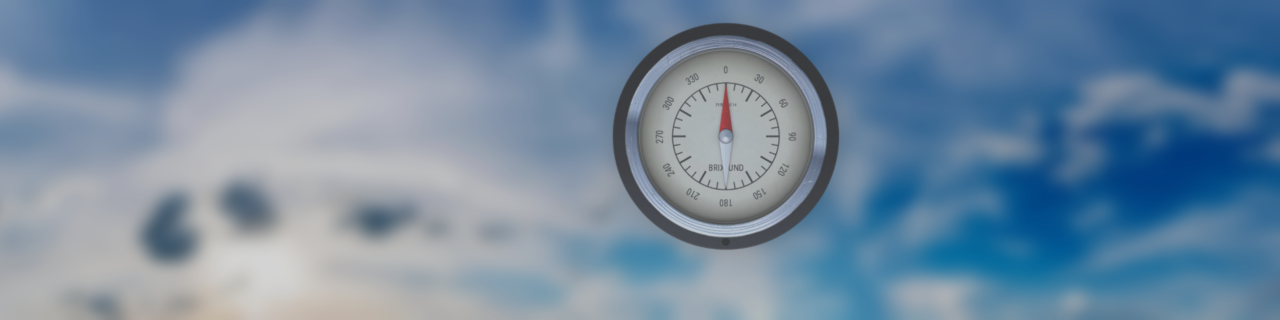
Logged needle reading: value=0 unit=°
